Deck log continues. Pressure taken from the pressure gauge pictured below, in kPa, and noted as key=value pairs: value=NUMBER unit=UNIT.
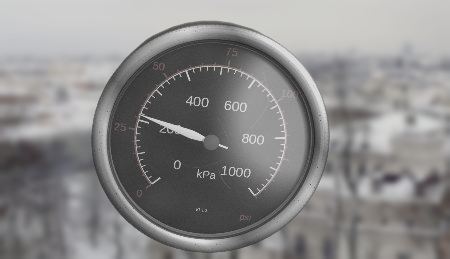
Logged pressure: value=220 unit=kPa
